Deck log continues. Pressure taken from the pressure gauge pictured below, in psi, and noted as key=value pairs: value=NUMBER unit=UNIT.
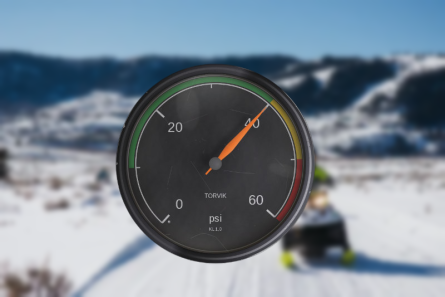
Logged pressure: value=40 unit=psi
